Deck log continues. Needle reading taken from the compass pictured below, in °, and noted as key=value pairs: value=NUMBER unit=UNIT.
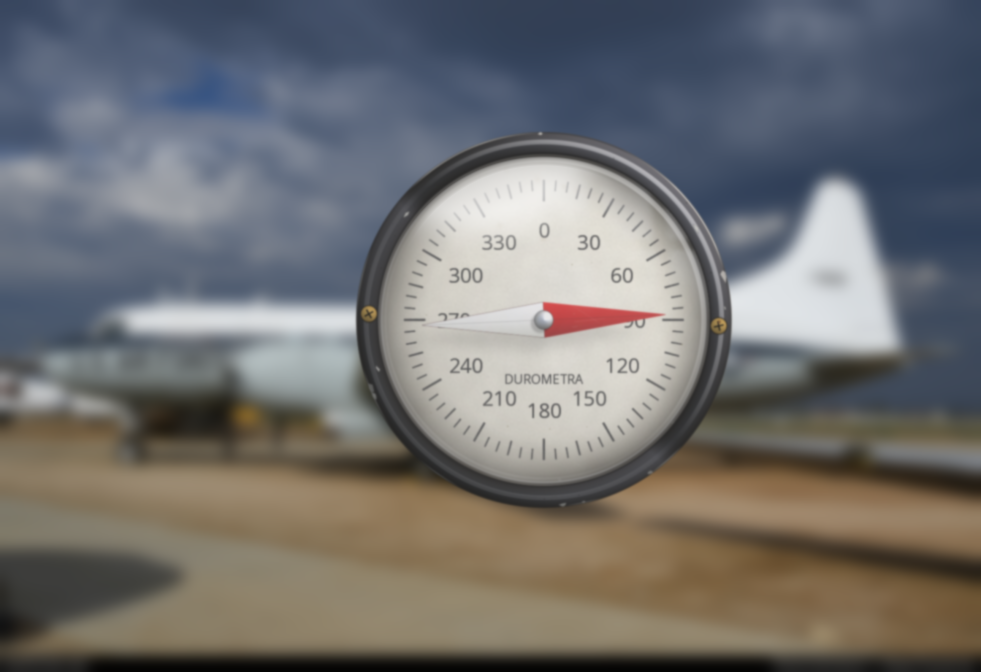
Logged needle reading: value=87.5 unit=°
